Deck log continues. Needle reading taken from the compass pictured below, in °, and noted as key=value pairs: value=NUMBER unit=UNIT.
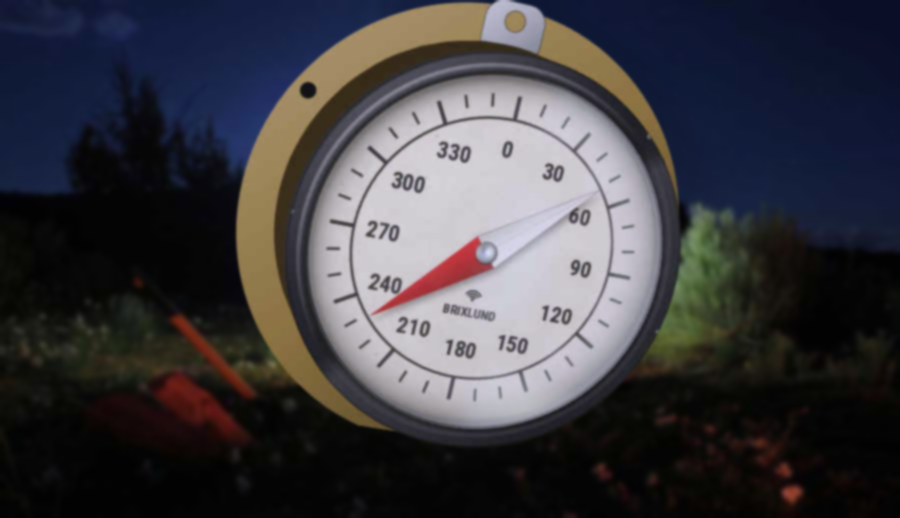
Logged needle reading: value=230 unit=°
